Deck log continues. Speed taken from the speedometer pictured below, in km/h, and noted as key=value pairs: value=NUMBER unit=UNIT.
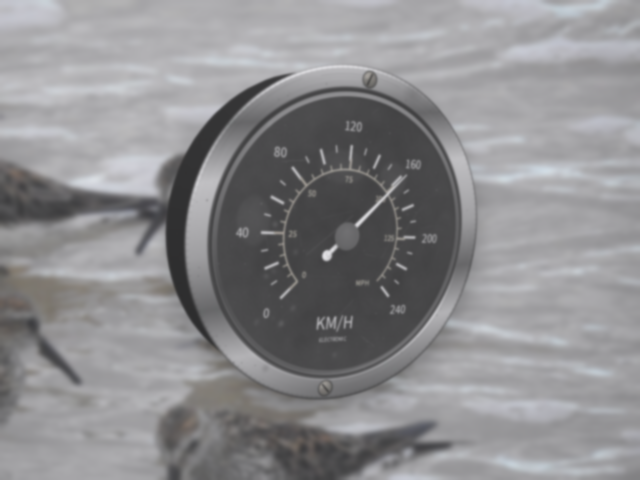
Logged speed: value=160 unit=km/h
